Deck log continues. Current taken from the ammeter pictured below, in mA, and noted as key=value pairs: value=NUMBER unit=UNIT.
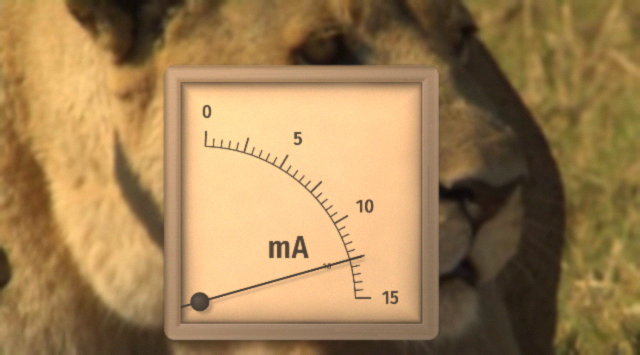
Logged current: value=12.5 unit=mA
